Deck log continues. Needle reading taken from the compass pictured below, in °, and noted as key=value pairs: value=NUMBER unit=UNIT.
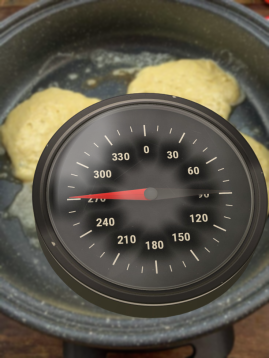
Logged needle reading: value=270 unit=°
